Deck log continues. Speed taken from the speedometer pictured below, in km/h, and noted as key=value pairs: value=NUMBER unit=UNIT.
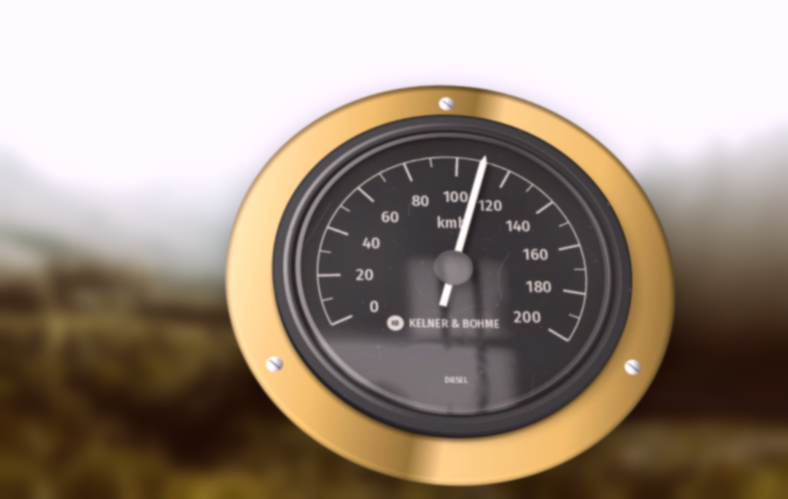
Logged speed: value=110 unit=km/h
